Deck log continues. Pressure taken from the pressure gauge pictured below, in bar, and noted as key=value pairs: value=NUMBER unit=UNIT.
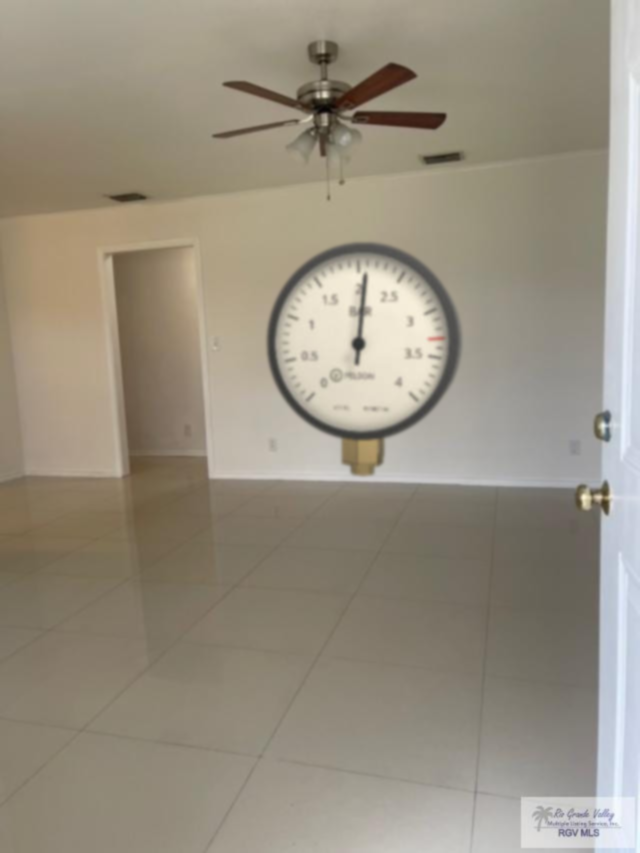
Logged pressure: value=2.1 unit=bar
